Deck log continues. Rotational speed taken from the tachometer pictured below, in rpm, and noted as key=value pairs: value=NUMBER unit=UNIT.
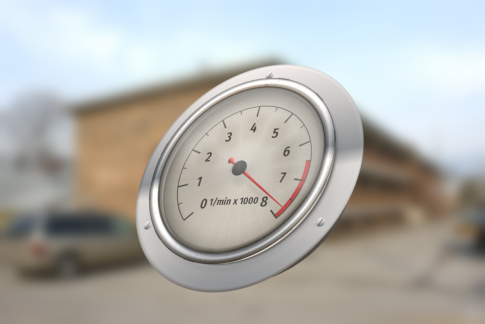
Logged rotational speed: value=7750 unit=rpm
